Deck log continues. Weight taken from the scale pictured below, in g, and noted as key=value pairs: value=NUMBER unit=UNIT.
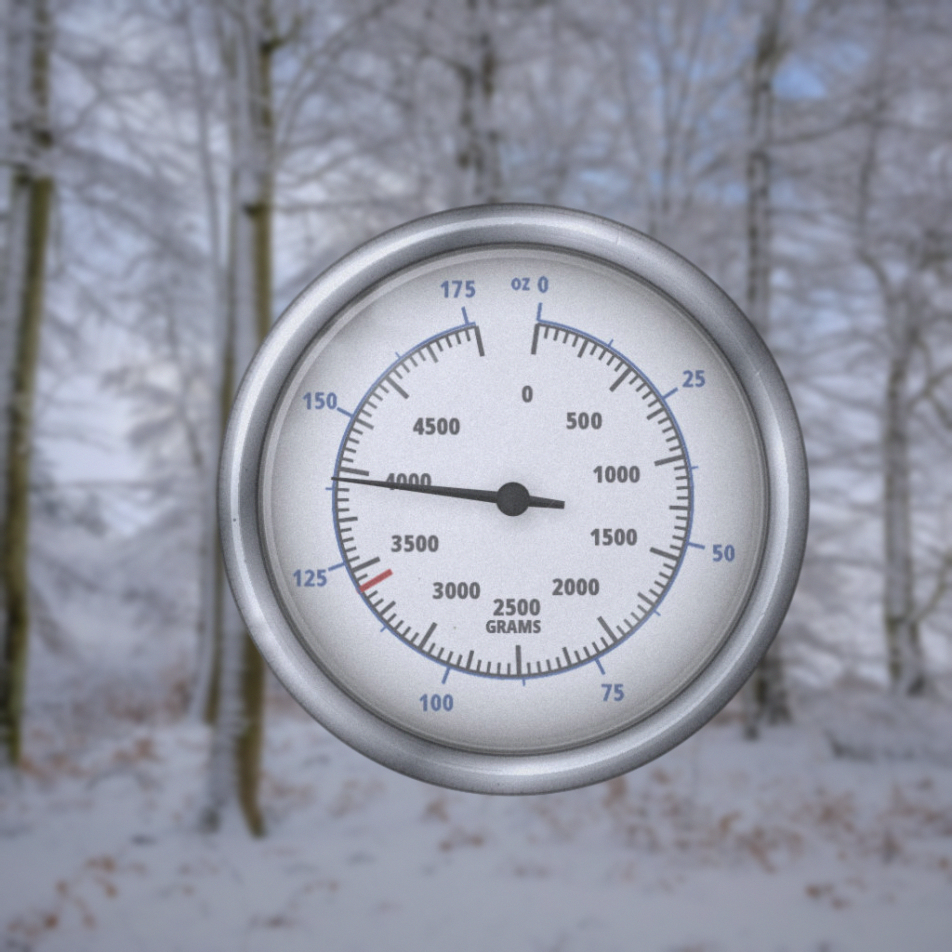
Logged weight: value=3950 unit=g
